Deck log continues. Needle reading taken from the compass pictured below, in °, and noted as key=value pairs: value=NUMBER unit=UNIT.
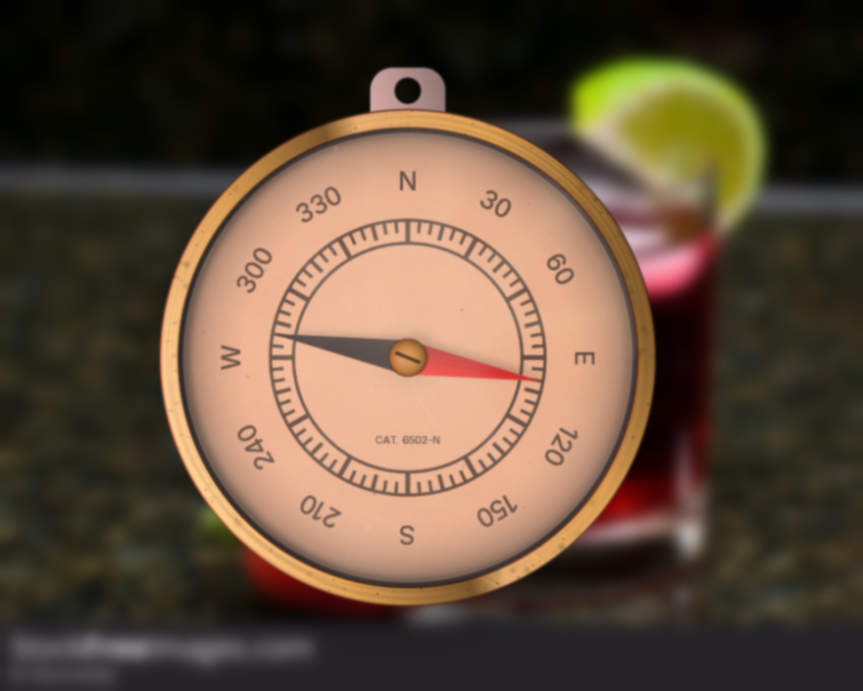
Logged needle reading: value=100 unit=°
